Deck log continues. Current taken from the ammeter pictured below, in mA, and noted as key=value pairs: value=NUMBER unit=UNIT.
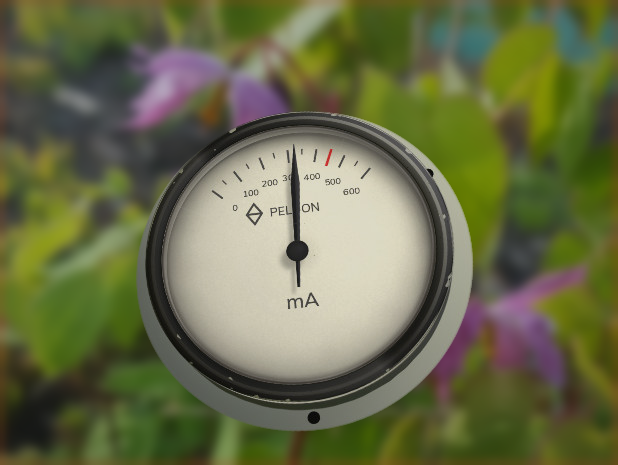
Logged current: value=325 unit=mA
